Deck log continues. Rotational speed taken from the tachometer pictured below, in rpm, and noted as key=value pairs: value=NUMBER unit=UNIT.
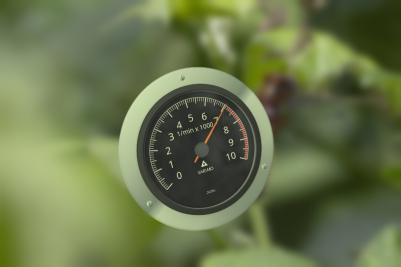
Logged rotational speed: value=7000 unit=rpm
